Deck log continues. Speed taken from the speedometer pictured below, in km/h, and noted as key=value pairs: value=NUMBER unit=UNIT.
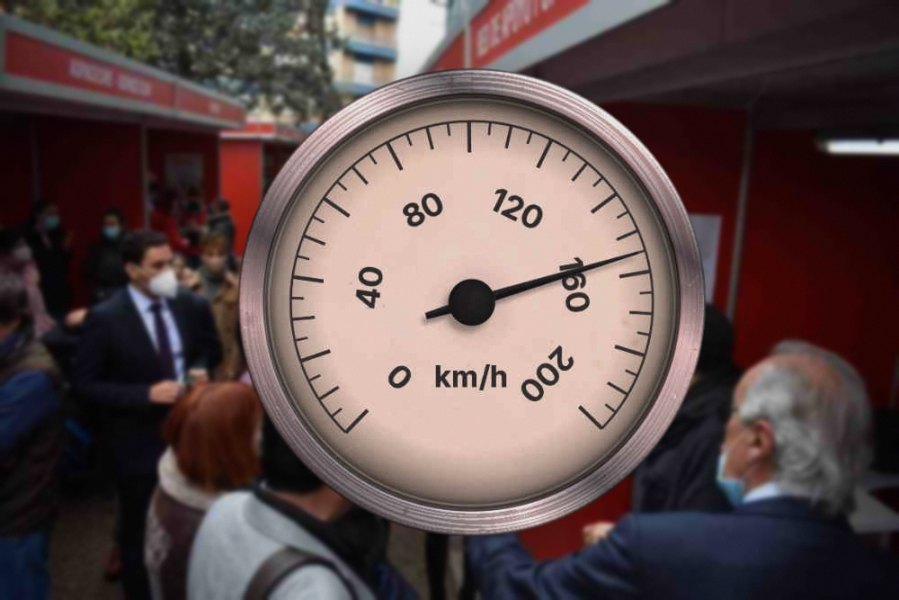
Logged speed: value=155 unit=km/h
